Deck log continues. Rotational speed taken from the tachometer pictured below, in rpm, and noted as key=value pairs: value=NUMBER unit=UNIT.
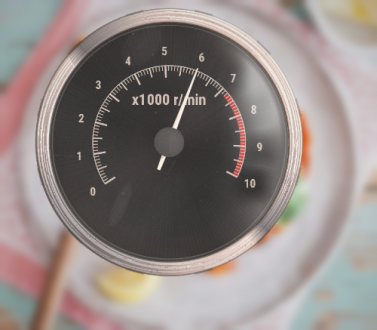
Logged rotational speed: value=6000 unit=rpm
